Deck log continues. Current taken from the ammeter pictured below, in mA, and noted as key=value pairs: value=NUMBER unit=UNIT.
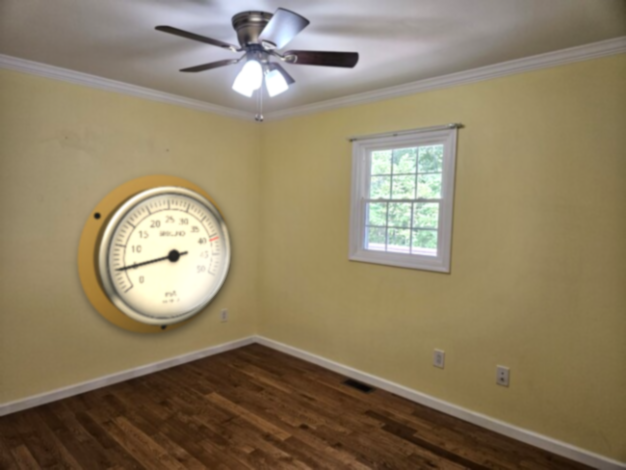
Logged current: value=5 unit=mA
